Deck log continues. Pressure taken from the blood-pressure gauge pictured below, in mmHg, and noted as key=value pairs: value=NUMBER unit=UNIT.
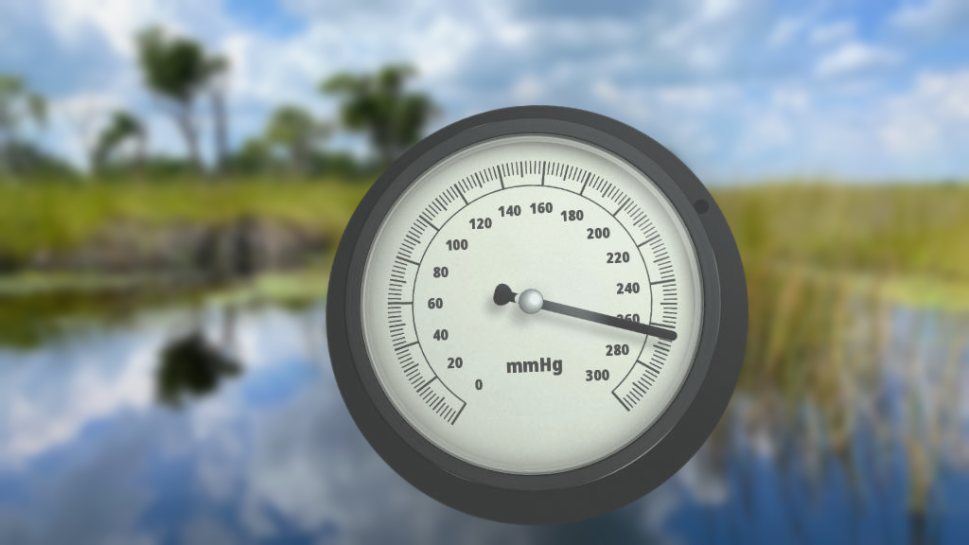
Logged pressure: value=264 unit=mmHg
